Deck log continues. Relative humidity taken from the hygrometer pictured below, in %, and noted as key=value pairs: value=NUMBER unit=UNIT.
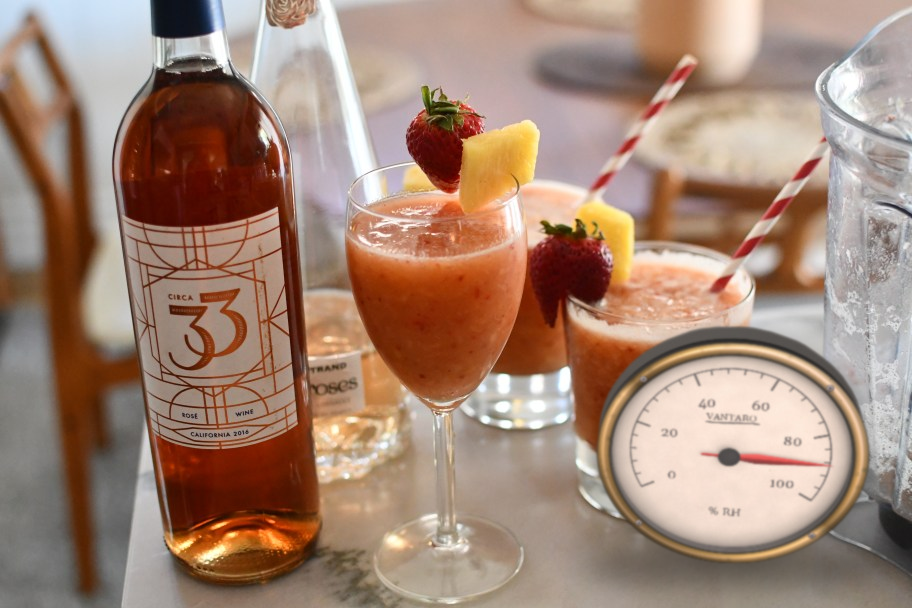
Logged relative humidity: value=88 unit=%
